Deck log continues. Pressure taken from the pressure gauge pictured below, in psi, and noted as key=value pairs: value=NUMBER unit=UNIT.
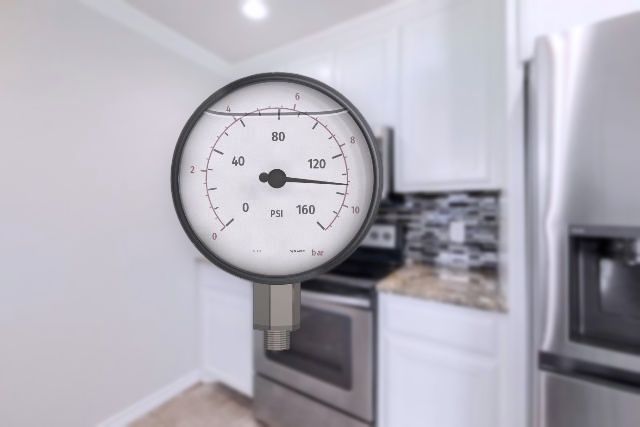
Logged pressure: value=135 unit=psi
